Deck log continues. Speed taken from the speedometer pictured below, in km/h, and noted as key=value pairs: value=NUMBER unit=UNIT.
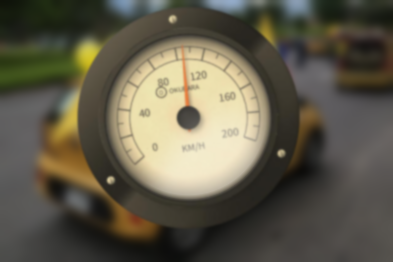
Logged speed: value=105 unit=km/h
